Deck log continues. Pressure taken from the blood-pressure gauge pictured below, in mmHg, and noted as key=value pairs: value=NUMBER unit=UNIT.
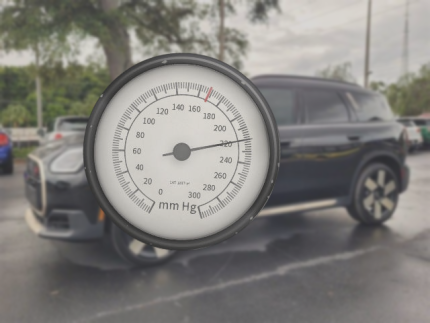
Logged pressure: value=220 unit=mmHg
